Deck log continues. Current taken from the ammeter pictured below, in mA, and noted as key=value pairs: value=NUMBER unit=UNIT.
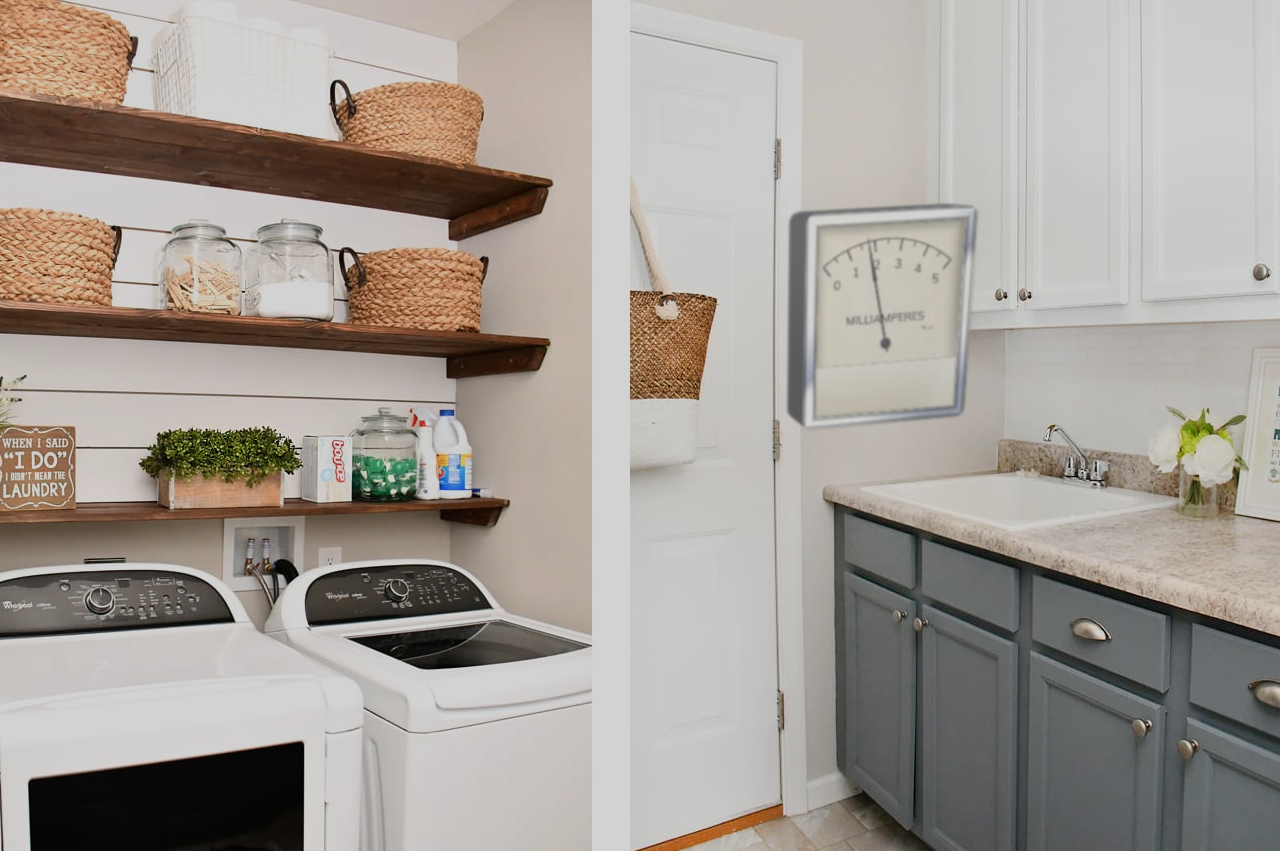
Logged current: value=1.75 unit=mA
